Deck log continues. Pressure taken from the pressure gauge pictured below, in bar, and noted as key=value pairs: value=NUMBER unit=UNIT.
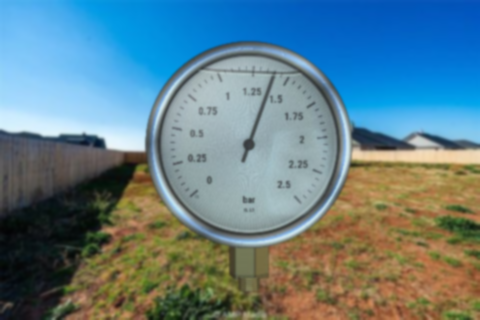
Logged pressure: value=1.4 unit=bar
